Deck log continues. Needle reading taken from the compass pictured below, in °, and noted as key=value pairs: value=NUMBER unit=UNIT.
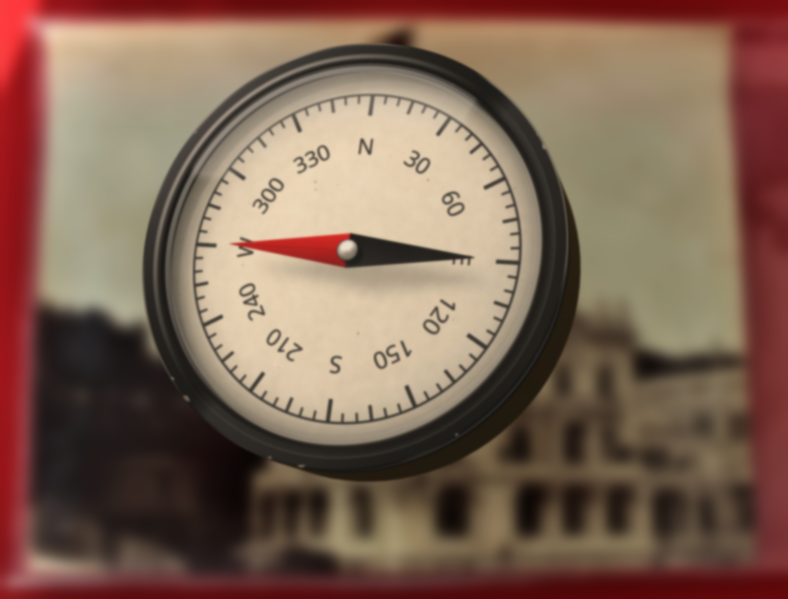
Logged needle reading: value=270 unit=°
